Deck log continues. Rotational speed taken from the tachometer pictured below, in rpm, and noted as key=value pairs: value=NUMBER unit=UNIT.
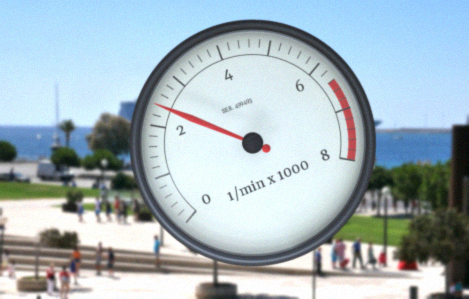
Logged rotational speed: value=2400 unit=rpm
